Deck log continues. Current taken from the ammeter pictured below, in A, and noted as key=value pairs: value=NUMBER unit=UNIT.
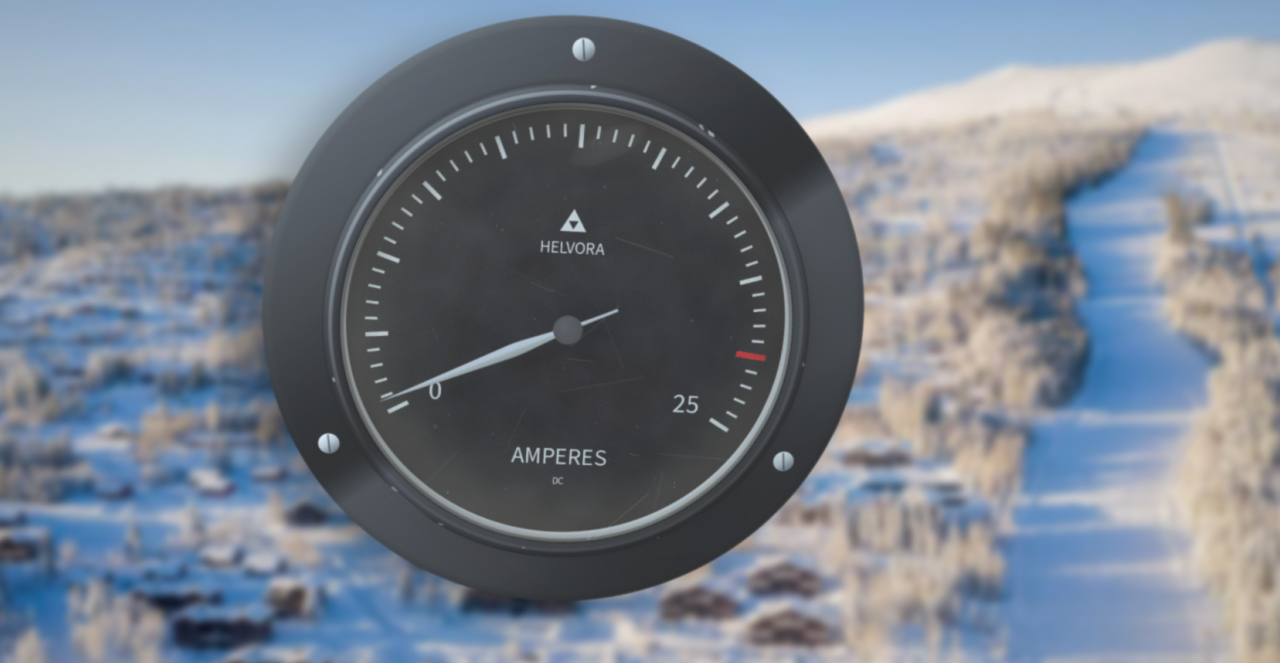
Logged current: value=0.5 unit=A
